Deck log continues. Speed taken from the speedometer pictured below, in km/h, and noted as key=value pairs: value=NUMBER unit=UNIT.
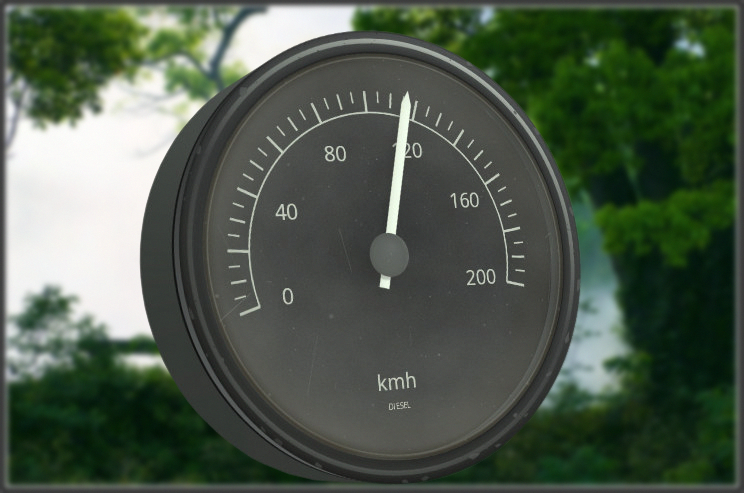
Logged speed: value=115 unit=km/h
